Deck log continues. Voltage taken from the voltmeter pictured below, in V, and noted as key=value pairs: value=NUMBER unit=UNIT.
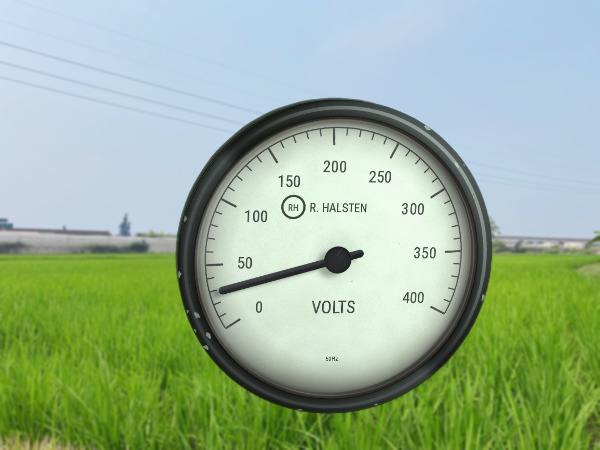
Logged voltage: value=30 unit=V
